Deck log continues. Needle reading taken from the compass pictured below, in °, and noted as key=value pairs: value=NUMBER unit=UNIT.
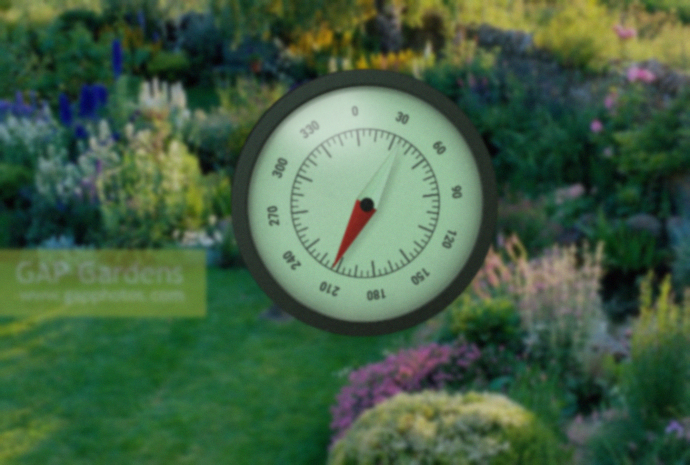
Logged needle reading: value=215 unit=°
